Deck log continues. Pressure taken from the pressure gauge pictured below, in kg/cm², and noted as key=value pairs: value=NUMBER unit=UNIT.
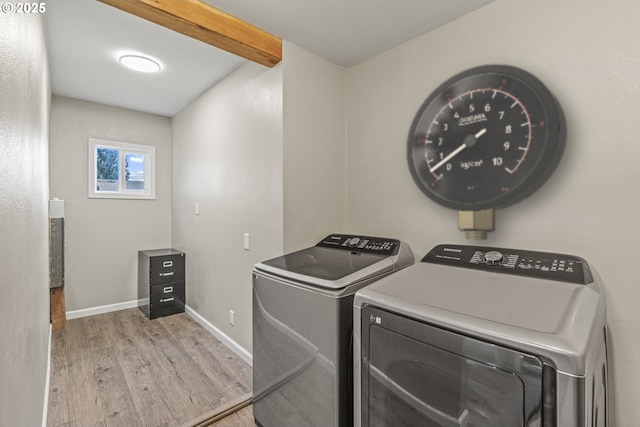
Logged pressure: value=0.5 unit=kg/cm²
